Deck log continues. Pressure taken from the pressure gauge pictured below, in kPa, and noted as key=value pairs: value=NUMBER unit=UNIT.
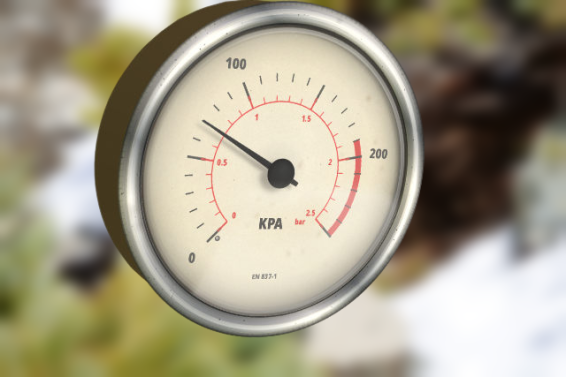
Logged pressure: value=70 unit=kPa
